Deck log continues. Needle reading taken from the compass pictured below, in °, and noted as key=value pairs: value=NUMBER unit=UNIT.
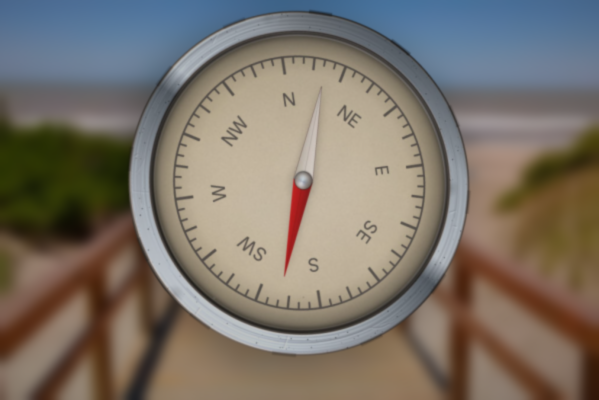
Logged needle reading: value=200 unit=°
